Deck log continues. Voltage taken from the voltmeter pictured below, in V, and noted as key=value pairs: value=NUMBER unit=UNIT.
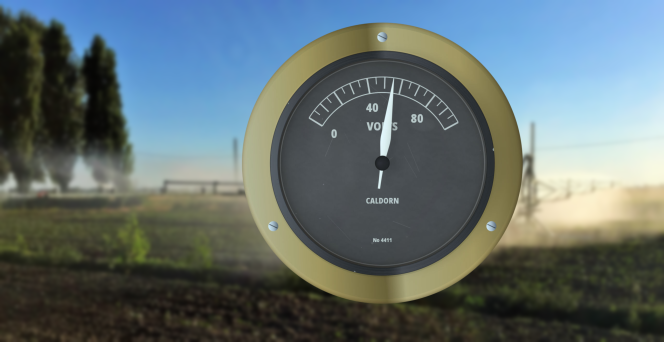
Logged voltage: value=55 unit=V
